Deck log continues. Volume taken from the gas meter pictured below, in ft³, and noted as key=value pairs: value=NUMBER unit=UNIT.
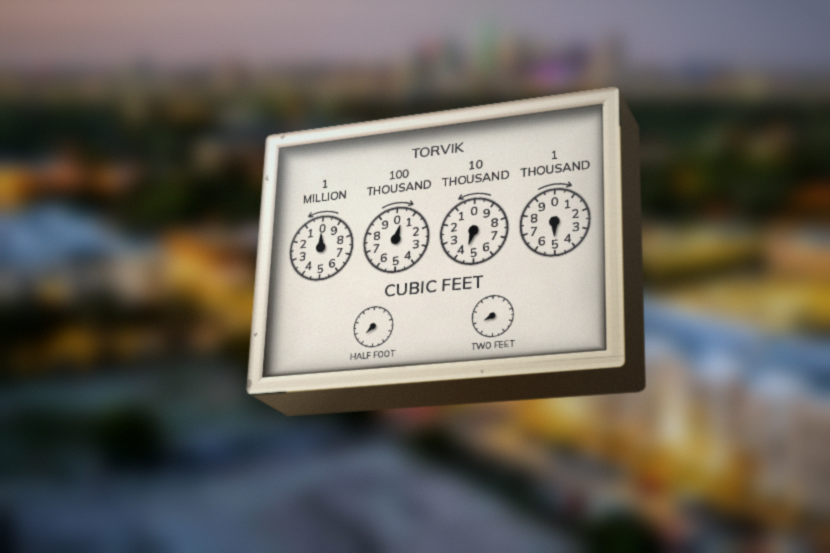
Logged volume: value=4500 unit=ft³
